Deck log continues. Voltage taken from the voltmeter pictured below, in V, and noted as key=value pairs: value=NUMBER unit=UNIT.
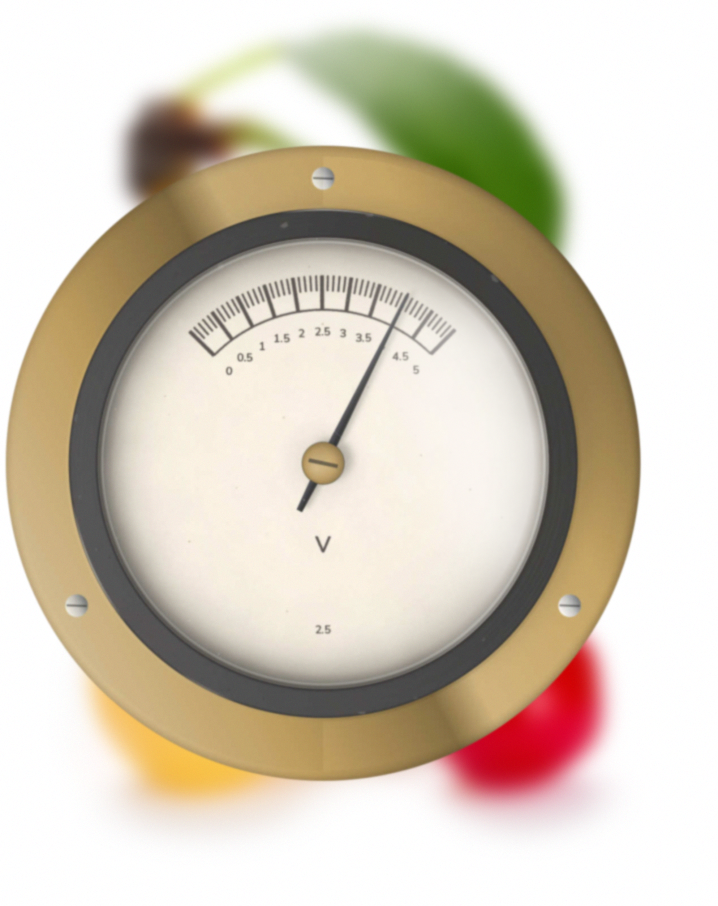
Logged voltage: value=4 unit=V
